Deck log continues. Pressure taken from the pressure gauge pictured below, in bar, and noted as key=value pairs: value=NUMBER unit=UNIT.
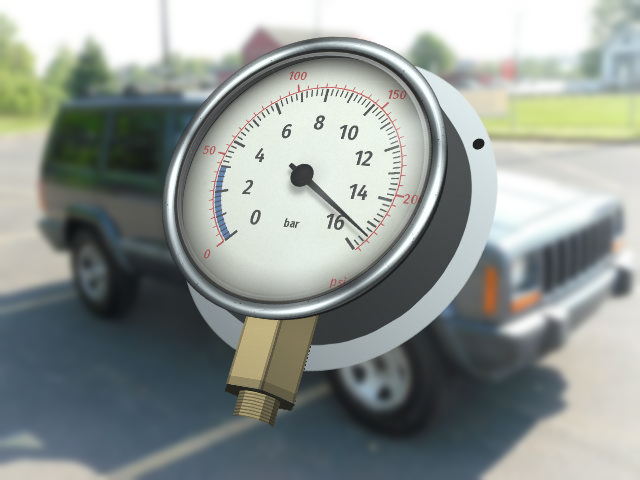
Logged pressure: value=15.4 unit=bar
